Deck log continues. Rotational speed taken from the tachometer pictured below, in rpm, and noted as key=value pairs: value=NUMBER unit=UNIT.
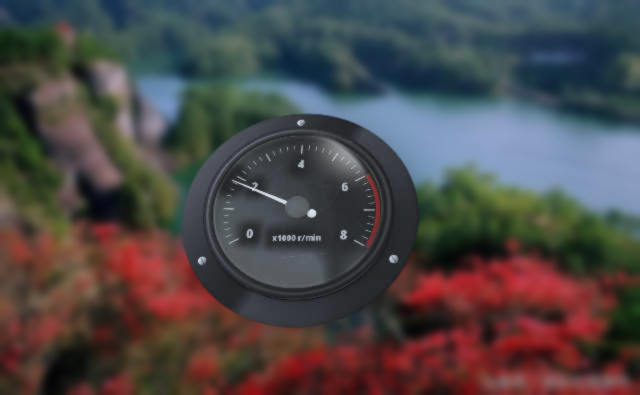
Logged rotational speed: value=1800 unit=rpm
